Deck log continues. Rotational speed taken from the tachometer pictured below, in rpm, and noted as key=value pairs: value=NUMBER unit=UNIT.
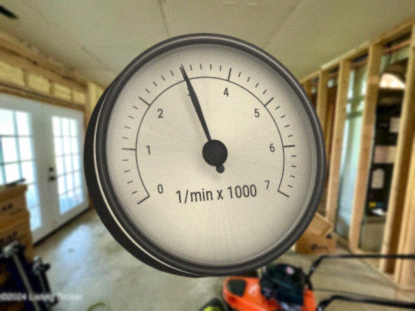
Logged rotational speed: value=3000 unit=rpm
